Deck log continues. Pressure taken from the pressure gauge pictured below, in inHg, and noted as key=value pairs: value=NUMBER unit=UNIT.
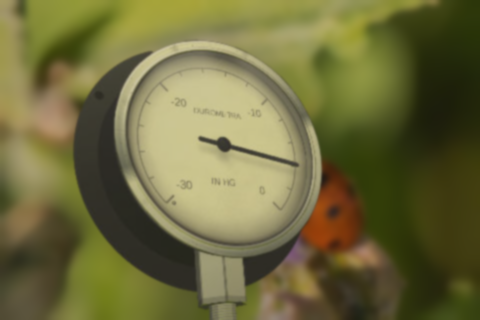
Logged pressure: value=-4 unit=inHg
